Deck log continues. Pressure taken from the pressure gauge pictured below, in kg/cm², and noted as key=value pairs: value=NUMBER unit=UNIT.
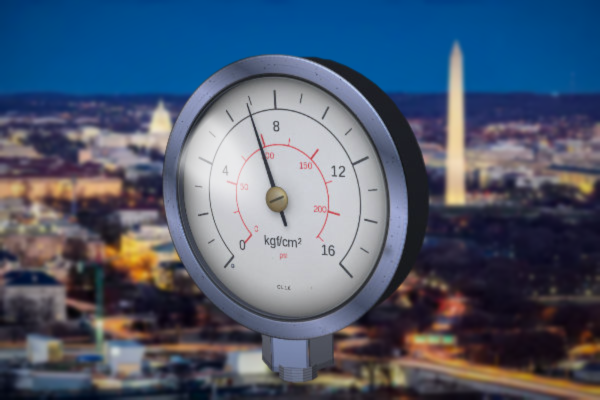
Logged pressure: value=7 unit=kg/cm²
